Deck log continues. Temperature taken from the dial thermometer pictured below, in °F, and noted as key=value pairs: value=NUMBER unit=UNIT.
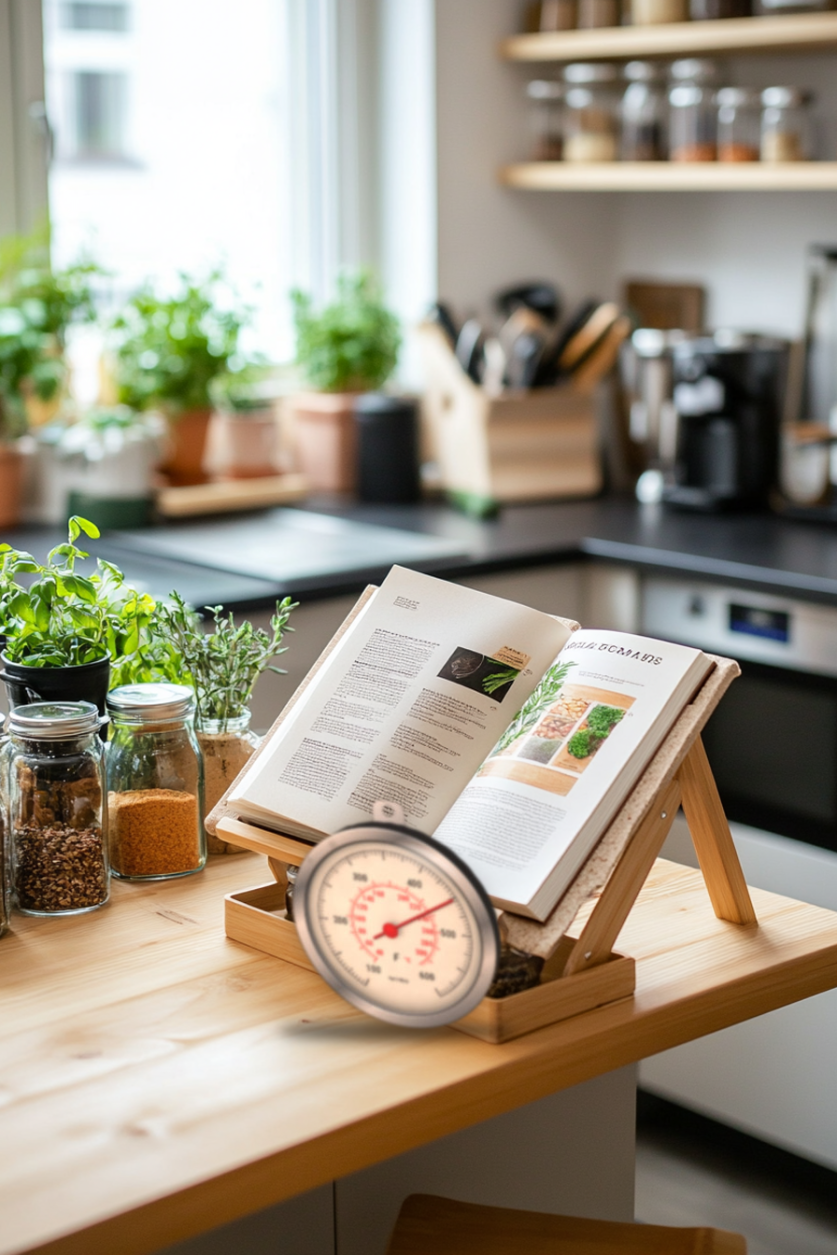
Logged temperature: value=450 unit=°F
